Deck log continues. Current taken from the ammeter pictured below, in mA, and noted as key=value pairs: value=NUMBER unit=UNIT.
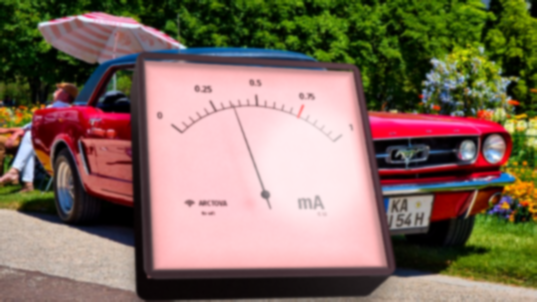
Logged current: value=0.35 unit=mA
